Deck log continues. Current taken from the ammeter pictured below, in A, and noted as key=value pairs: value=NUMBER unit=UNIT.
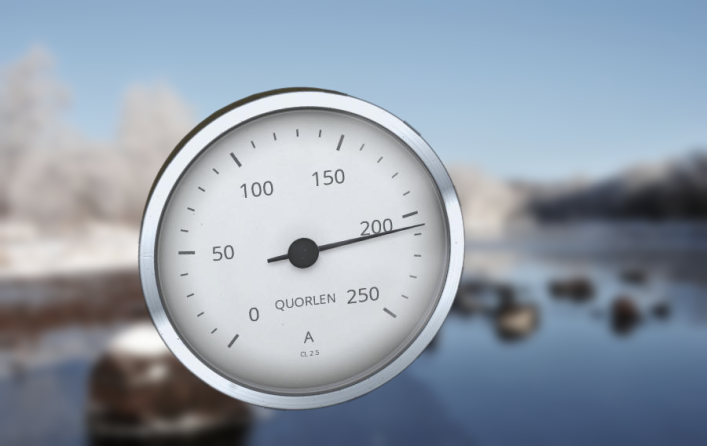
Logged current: value=205 unit=A
